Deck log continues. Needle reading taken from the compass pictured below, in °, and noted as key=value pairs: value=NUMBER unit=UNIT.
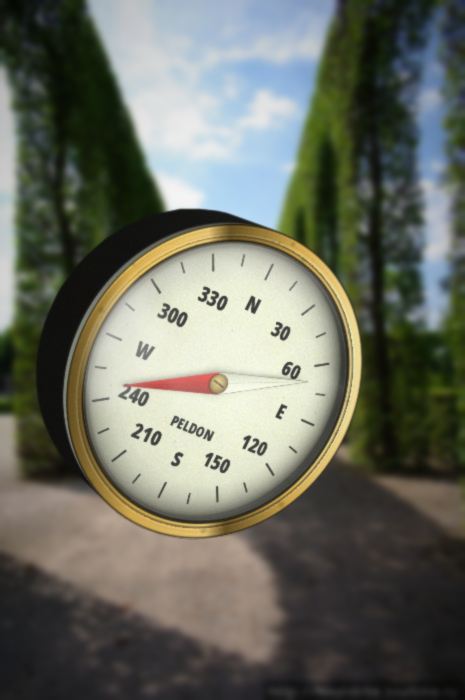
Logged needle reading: value=247.5 unit=°
